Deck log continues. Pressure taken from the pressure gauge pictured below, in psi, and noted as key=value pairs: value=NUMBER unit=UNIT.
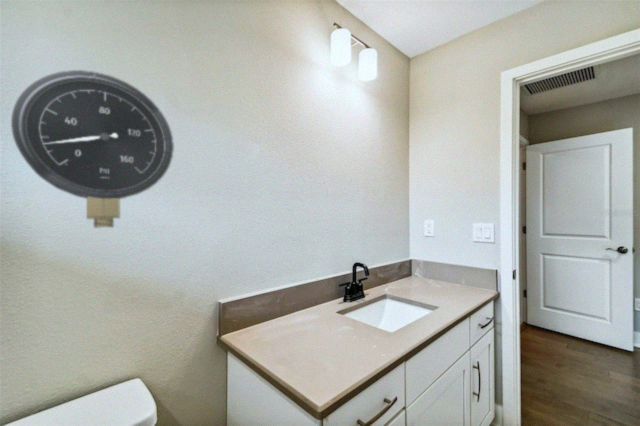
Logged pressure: value=15 unit=psi
